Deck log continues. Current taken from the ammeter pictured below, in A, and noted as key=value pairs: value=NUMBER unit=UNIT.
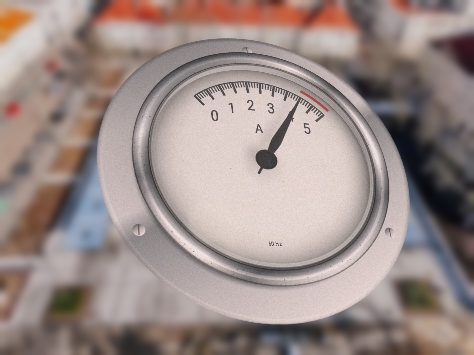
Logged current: value=4 unit=A
